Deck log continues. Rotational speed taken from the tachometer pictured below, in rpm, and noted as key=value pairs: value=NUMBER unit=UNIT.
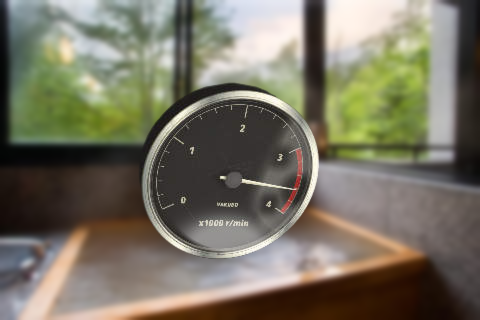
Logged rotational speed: value=3600 unit=rpm
